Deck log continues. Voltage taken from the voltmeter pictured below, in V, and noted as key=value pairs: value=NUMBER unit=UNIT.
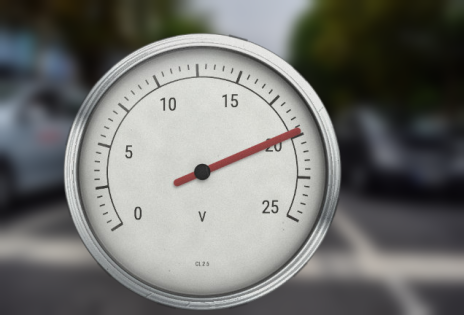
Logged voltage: value=19.75 unit=V
